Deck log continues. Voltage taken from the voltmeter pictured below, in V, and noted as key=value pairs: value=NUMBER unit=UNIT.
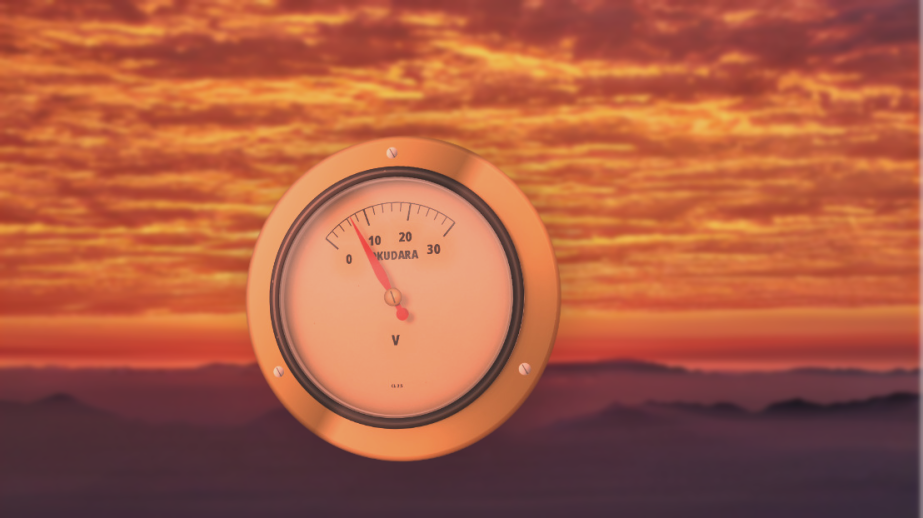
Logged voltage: value=7 unit=V
